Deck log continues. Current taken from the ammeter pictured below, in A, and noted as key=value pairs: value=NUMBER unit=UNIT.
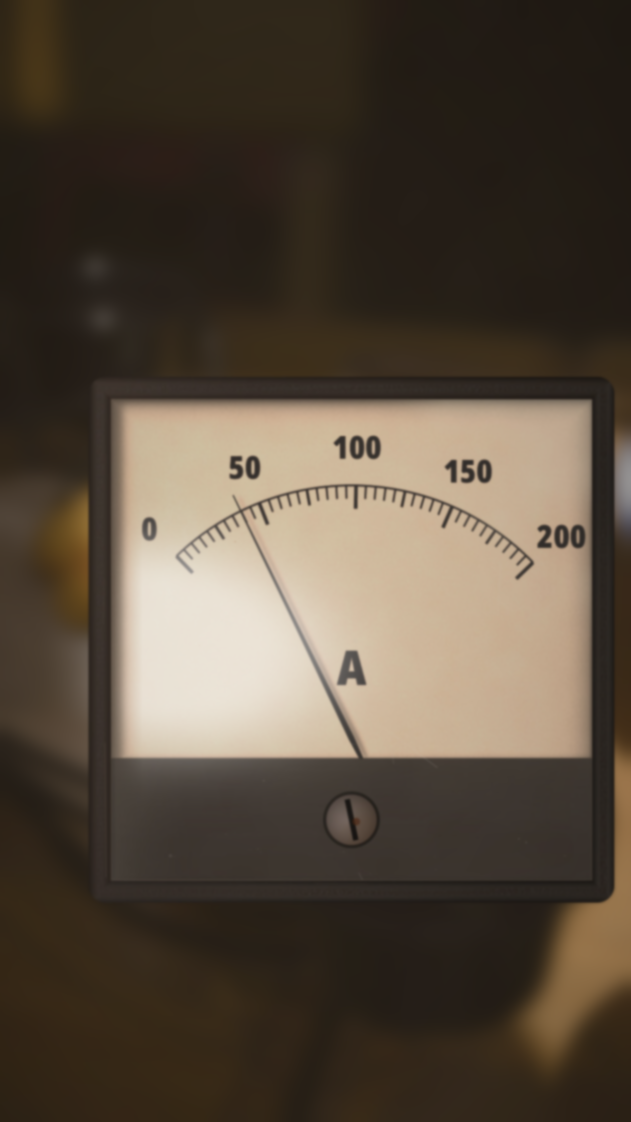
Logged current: value=40 unit=A
